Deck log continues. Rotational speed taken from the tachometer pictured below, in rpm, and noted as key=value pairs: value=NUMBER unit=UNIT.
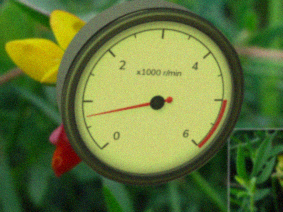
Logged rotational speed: value=750 unit=rpm
